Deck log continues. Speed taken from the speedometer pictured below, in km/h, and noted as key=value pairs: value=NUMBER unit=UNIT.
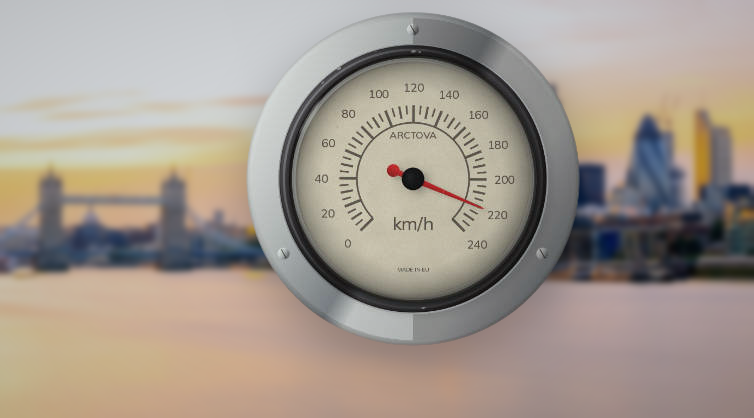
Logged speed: value=220 unit=km/h
